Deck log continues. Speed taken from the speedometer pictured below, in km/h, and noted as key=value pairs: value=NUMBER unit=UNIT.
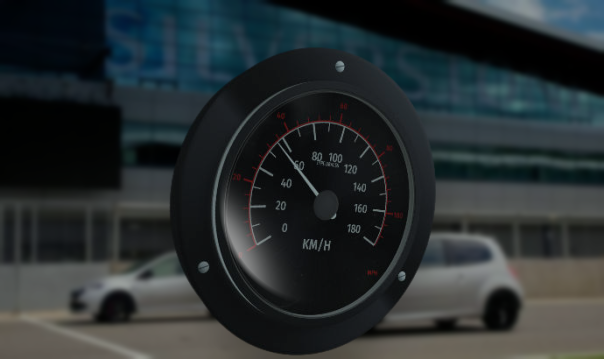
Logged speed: value=55 unit=km/h
